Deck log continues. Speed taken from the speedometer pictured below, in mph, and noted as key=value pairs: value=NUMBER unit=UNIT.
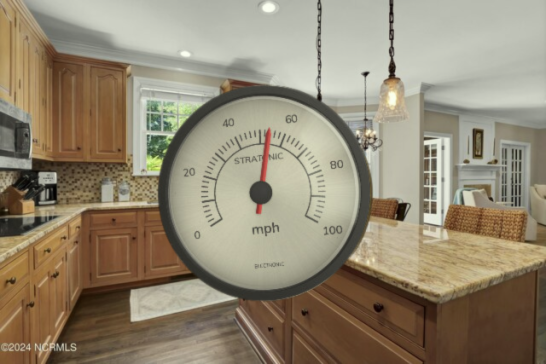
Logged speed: value=54 unit=mph
